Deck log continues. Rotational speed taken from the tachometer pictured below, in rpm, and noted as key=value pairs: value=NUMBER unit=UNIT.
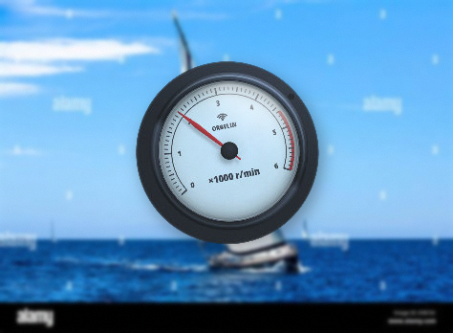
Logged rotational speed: value=2000 unit=rpm
